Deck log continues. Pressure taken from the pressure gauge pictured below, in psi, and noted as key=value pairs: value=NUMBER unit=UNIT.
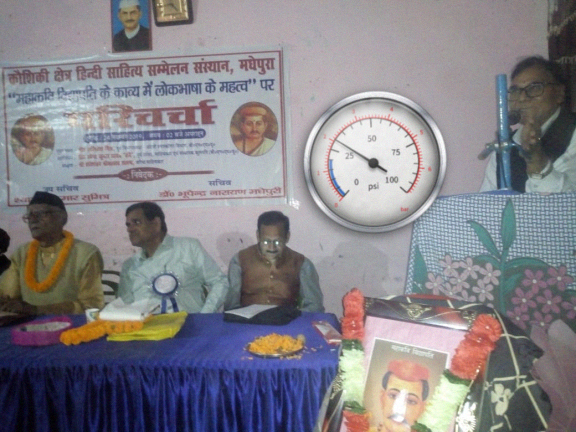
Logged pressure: value=30 unit=psi
